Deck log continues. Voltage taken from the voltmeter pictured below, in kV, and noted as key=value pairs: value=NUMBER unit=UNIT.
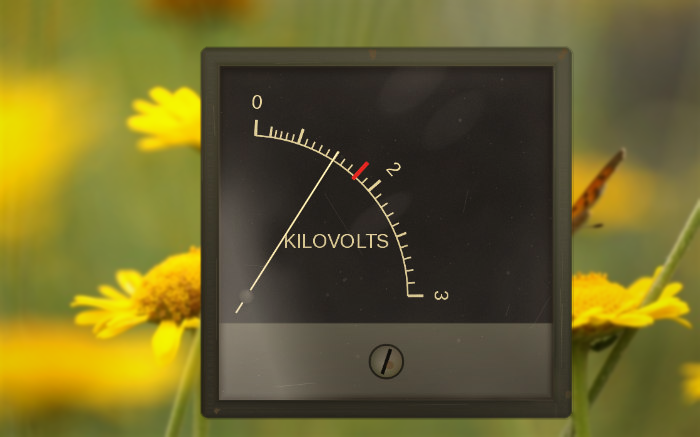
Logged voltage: value=1.5 unit=kV
